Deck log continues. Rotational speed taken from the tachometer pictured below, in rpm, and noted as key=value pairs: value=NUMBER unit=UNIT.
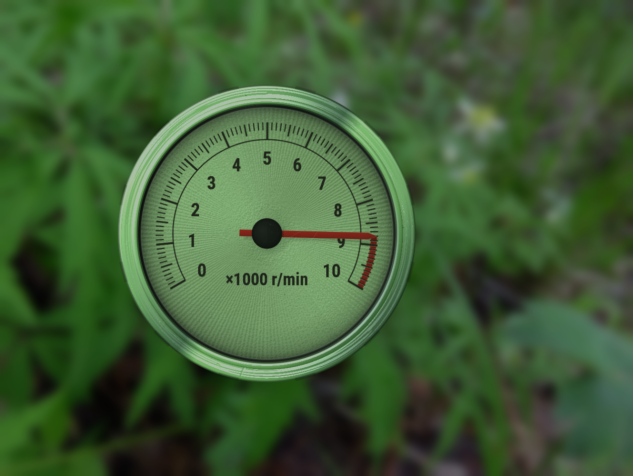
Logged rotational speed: value=8800 unit=rpm
